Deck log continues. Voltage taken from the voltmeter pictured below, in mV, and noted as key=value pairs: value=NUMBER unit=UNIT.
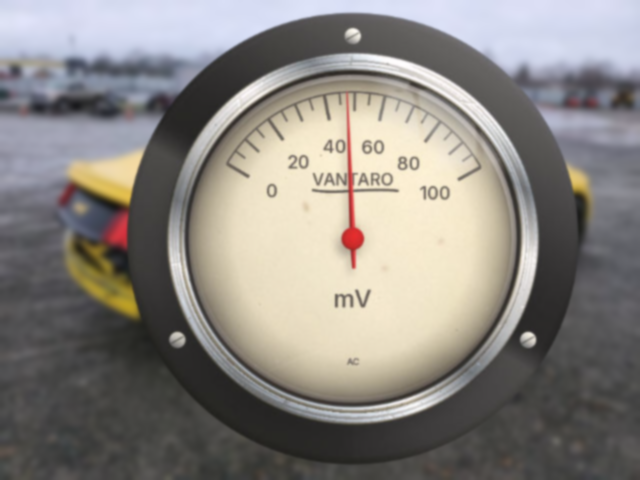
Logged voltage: value=47.5 unit=mV
